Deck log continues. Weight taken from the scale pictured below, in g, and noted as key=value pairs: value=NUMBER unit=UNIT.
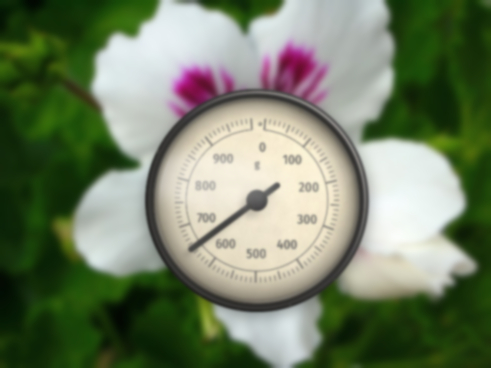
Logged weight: value=650 unit=g
